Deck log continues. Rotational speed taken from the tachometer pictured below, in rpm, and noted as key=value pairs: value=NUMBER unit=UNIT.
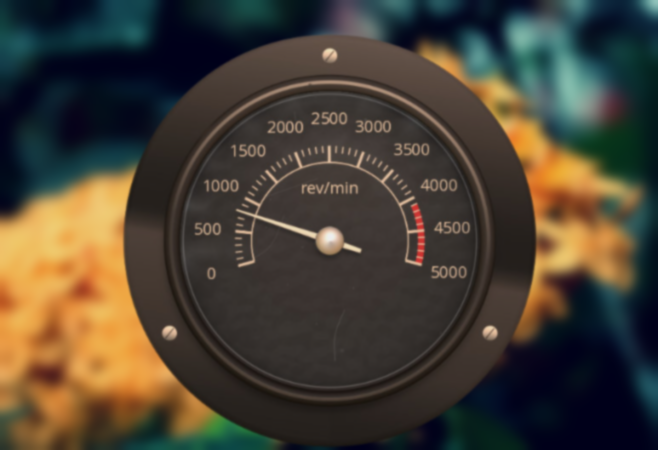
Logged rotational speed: value=800 unit=rpm
